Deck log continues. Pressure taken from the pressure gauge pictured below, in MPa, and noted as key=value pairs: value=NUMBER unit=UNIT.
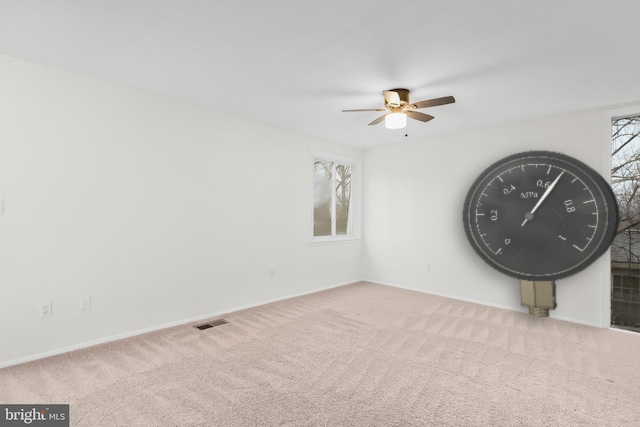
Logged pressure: value=0.65 unit=MPa
